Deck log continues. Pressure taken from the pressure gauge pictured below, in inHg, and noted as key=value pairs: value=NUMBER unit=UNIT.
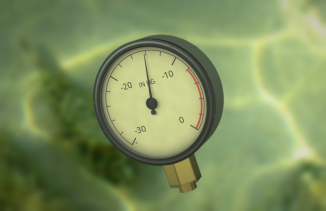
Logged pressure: value=-14 unit=inHg
